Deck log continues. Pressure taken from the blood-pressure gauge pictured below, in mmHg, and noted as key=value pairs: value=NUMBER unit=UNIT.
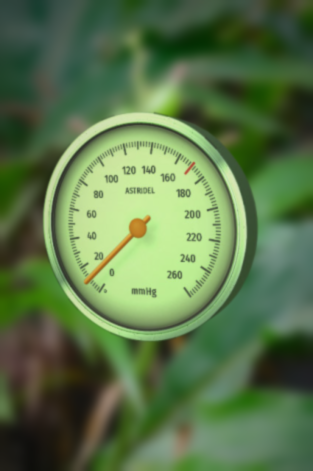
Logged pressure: value=10 unit=mmHg
